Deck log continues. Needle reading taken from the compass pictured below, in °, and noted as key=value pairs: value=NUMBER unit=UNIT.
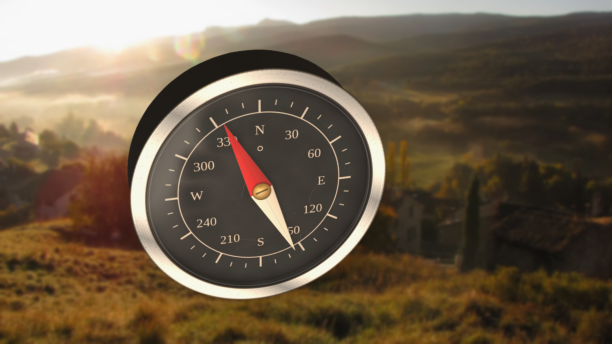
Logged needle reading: value=335 unit=°
